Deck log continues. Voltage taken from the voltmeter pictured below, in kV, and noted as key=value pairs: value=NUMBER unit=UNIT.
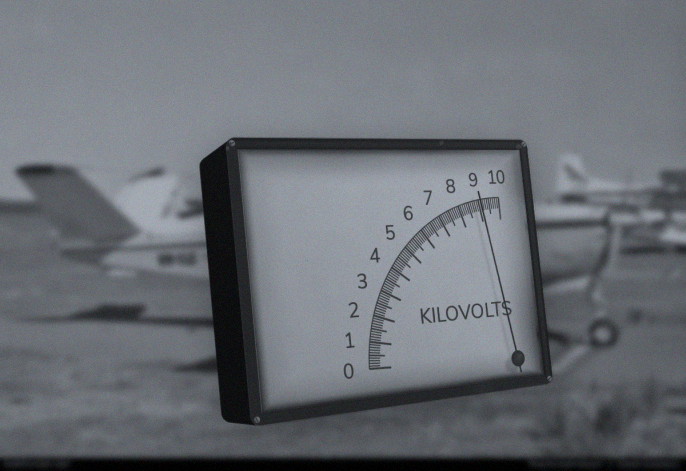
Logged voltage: value=9 unit=kV
